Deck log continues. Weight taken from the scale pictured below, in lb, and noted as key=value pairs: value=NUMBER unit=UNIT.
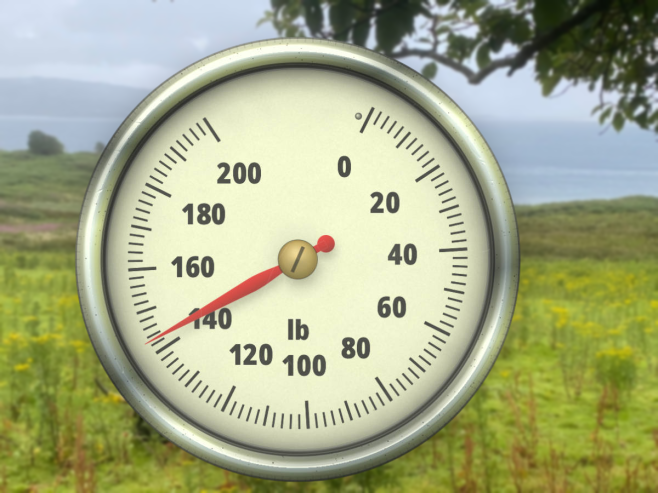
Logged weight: value=143 unit=lb
